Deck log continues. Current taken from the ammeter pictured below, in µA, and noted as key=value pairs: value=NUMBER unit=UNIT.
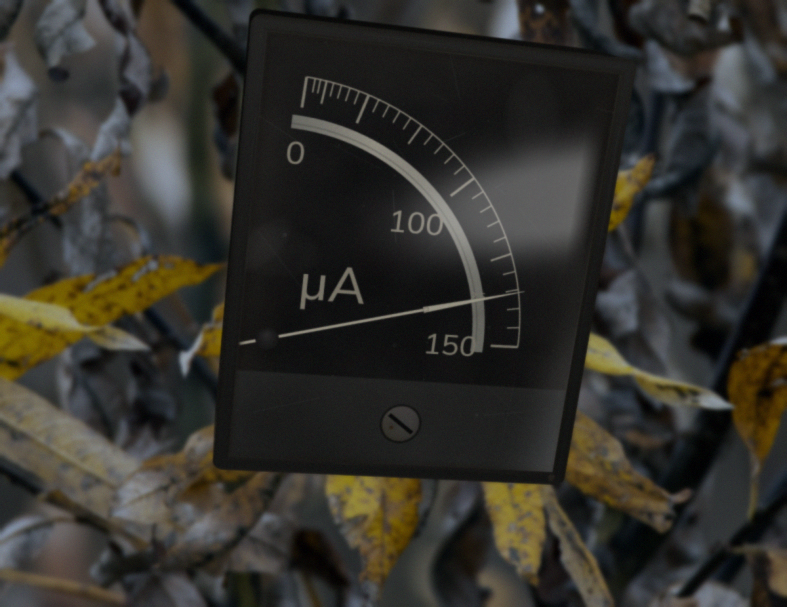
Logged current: value=135 unit=µA
